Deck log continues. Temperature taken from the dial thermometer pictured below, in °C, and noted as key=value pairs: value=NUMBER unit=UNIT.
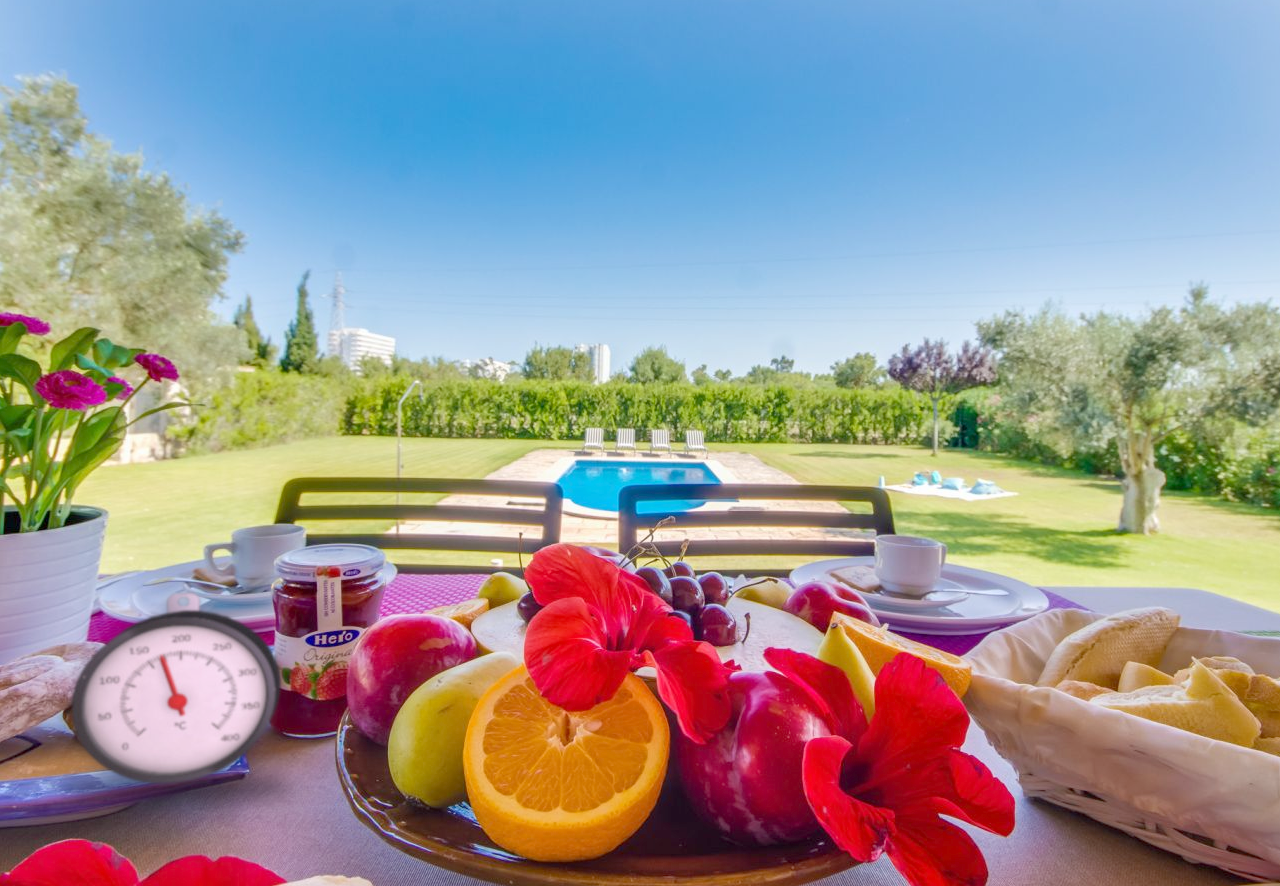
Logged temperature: value=175 unit=°C
